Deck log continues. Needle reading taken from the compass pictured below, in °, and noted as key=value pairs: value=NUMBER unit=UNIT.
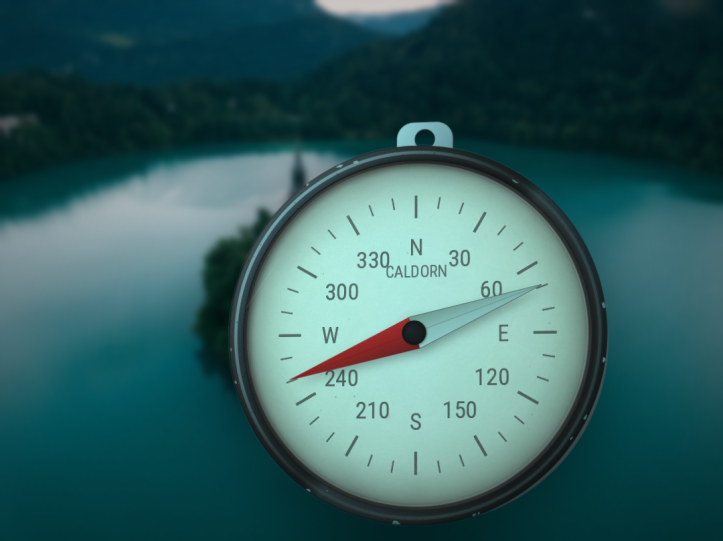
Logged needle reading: value=250 unit=°
